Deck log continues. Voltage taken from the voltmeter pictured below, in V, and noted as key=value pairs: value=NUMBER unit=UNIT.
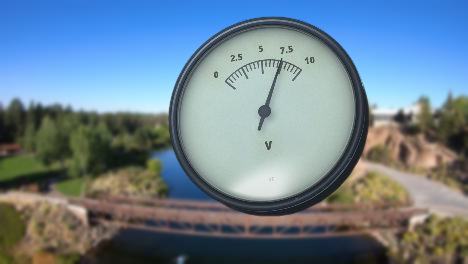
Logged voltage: value=7.5 unit=V
